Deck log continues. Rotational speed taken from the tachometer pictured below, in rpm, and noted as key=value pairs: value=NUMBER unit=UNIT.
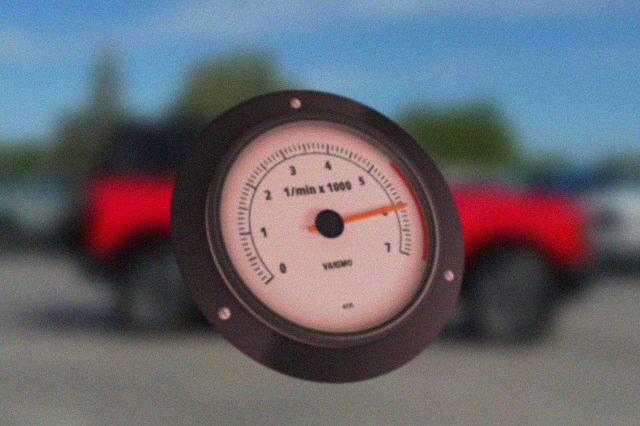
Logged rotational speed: value=6000 unit=rpm
